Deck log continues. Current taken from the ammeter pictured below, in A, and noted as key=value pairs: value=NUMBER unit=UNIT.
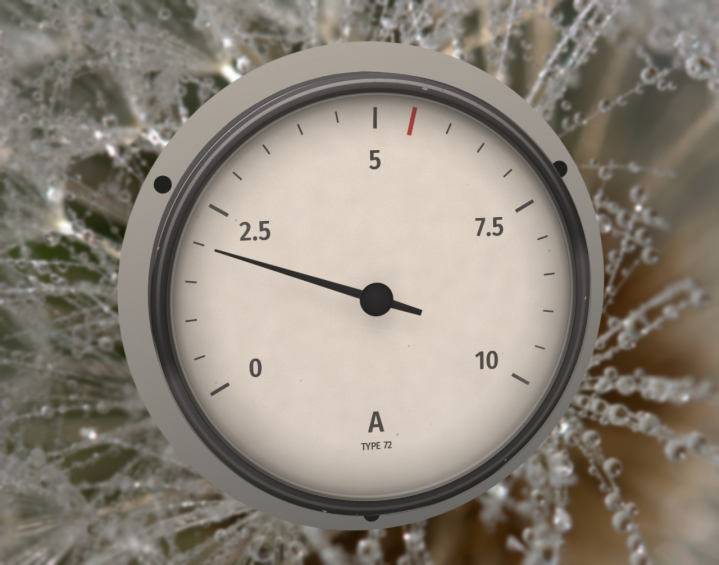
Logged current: value=2 unit=A
